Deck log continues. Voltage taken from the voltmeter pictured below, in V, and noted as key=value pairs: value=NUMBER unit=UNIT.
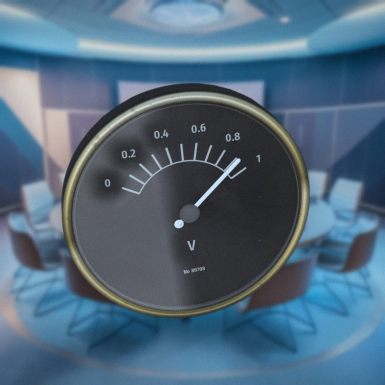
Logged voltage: value=0.9 unit=V
